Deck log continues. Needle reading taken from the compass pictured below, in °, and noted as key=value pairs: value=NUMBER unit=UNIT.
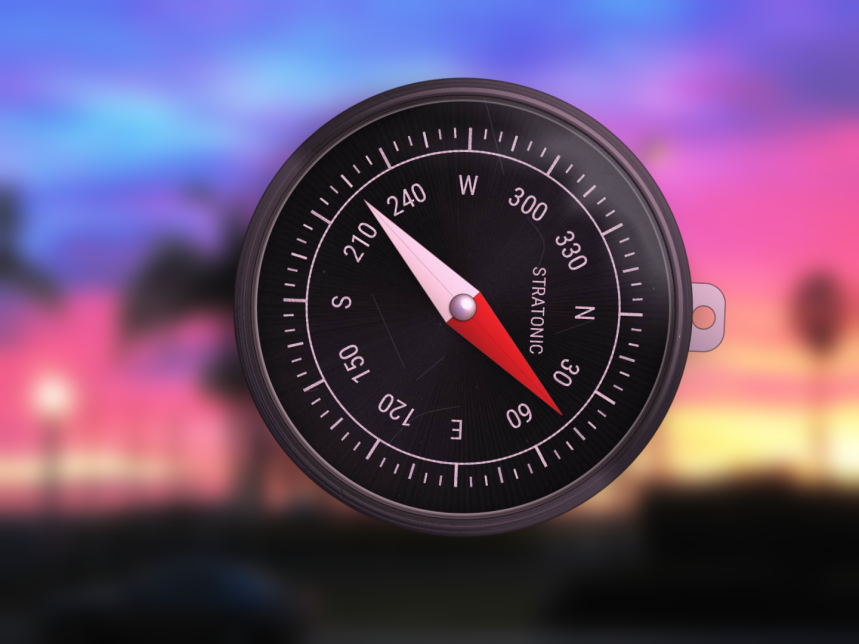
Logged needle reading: value=45 unit=°
